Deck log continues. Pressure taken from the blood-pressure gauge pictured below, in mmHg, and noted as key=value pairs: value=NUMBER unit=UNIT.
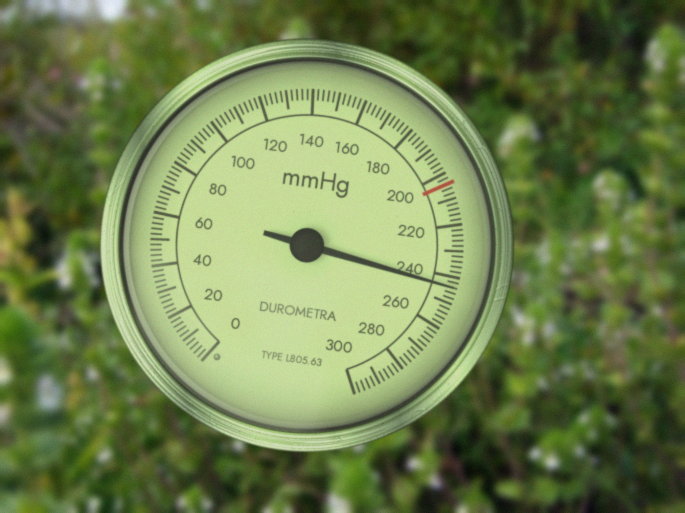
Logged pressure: value=244 unit=mmHg
